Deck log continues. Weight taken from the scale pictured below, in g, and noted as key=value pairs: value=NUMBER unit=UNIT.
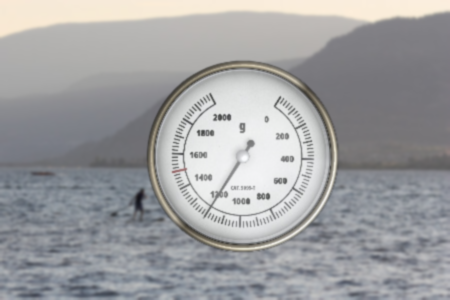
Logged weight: value=1200 unit=g
